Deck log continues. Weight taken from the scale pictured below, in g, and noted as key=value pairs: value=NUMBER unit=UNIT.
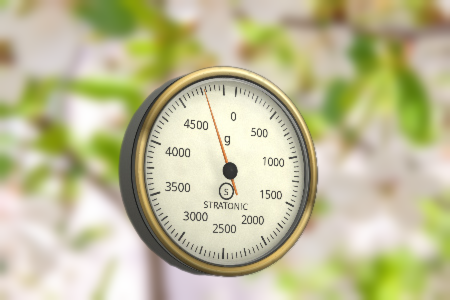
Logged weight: value=4750 unit=g
